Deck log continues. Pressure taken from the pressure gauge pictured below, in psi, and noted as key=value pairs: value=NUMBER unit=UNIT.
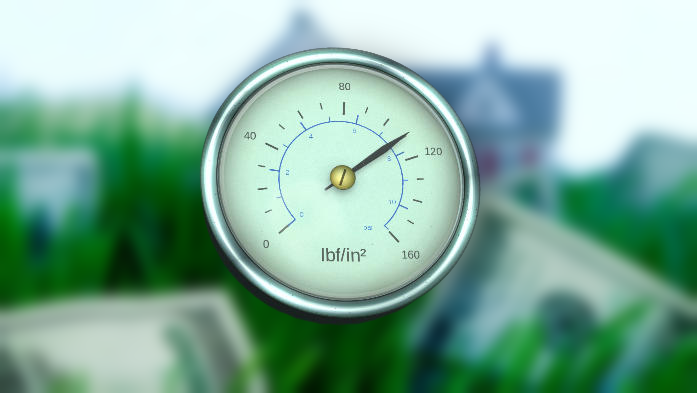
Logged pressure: value=110 unit=psi
